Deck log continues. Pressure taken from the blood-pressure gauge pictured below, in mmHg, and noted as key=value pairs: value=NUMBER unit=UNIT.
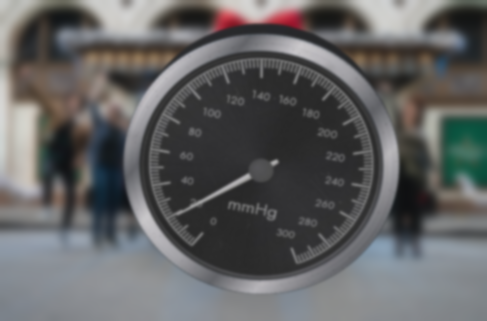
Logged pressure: value=20 unit=mmHg
